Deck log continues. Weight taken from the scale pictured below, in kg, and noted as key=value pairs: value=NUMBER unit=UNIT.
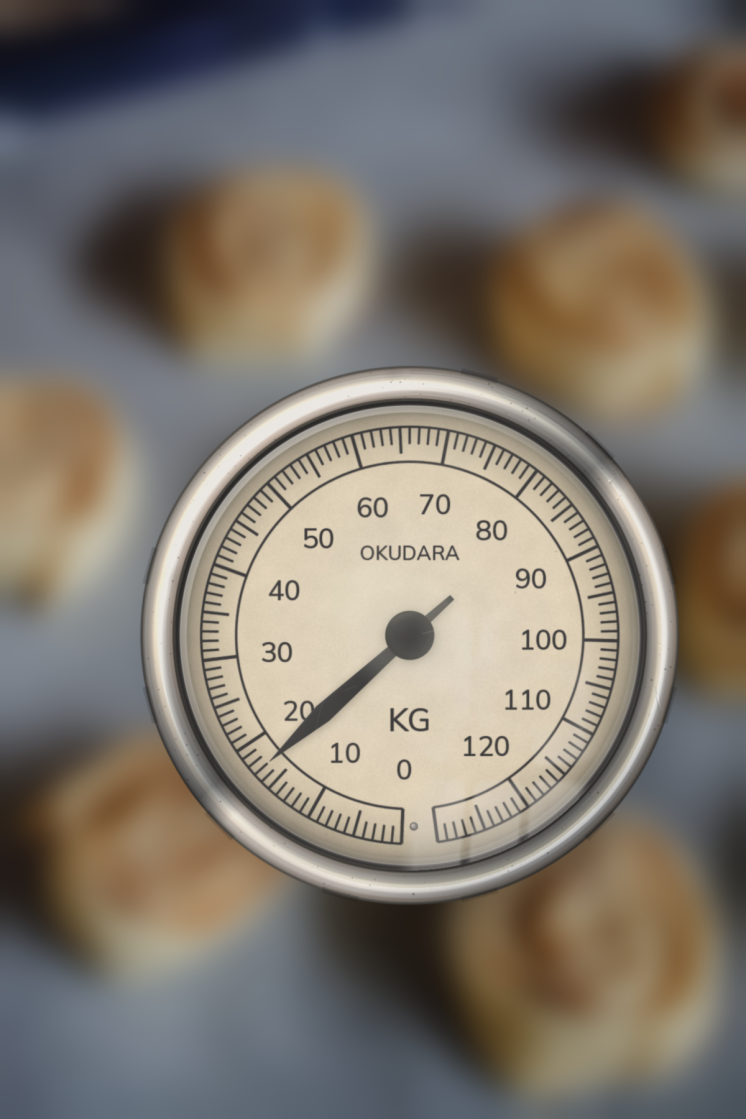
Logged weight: value=17 unit=kg
